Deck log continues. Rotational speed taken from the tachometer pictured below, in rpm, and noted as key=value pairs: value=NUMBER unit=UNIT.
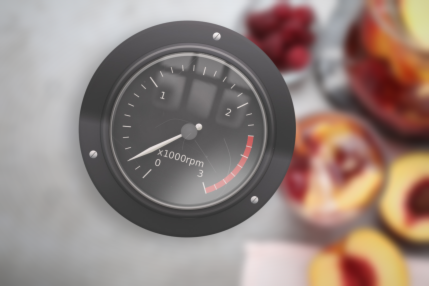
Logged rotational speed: value=200 unit=rpm
